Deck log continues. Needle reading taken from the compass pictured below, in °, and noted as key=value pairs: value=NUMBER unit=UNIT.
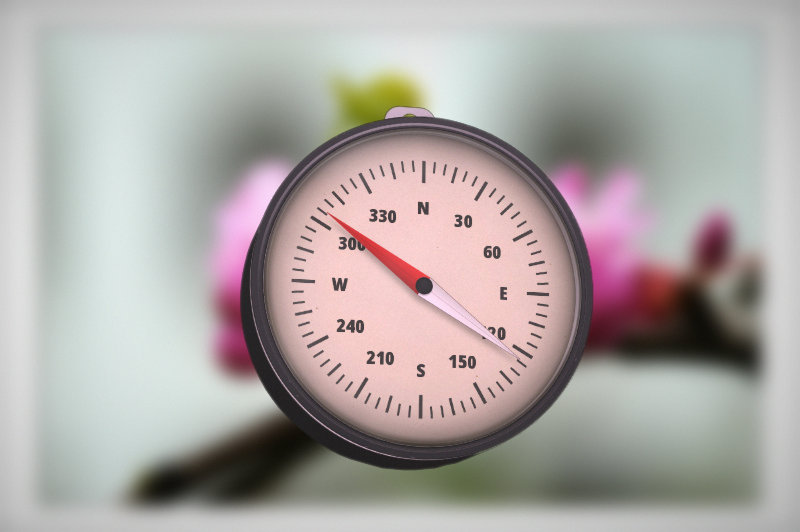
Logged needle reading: value=305 unit=°
